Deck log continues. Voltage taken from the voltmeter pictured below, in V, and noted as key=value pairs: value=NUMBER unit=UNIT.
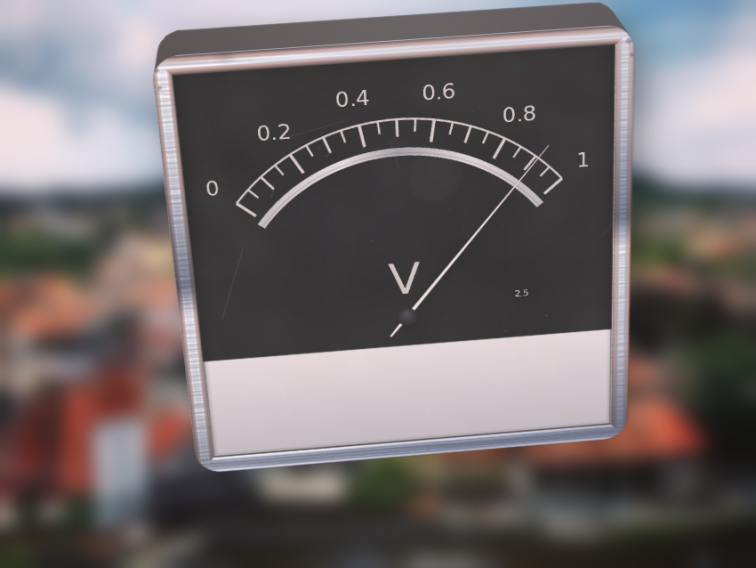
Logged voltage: value=0.9 unit=V
